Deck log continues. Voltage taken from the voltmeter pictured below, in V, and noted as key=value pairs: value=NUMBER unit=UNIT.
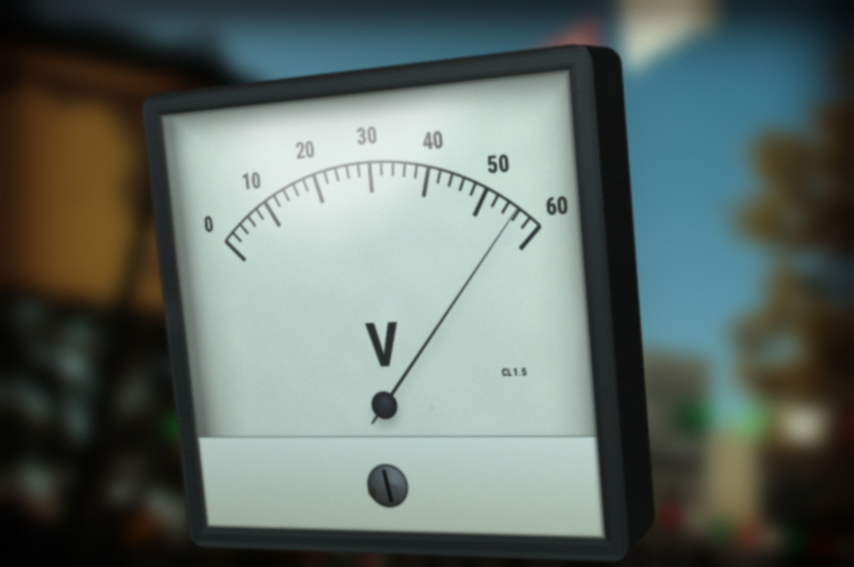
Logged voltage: value=56 unit=V
